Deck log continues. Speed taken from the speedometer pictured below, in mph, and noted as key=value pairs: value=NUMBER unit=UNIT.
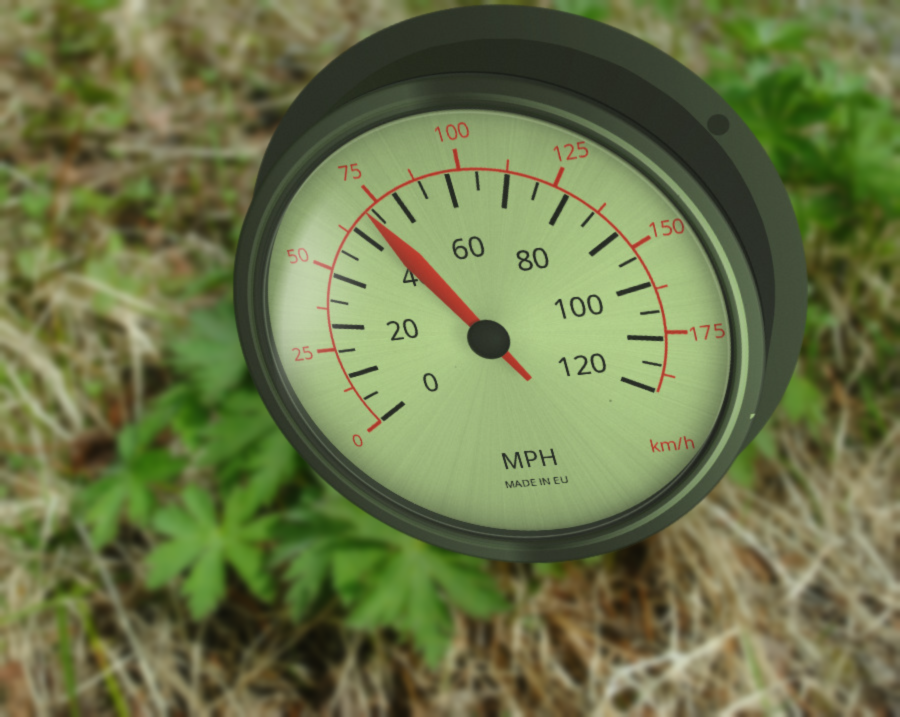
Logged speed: value=45 unit=mph
